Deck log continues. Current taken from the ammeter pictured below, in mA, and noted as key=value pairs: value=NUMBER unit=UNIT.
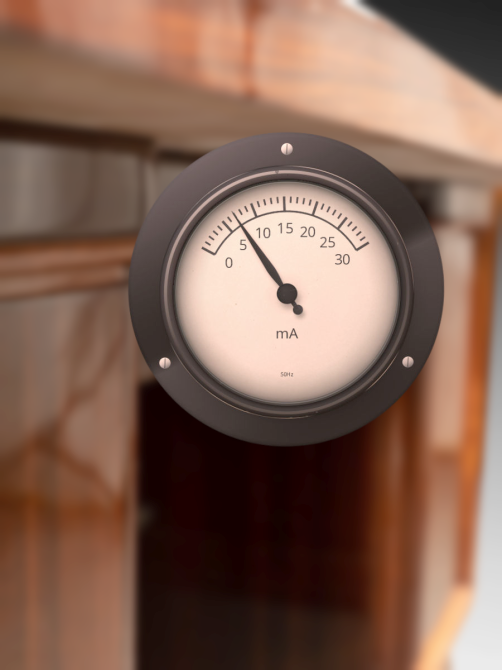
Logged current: value=7 unit=mA
